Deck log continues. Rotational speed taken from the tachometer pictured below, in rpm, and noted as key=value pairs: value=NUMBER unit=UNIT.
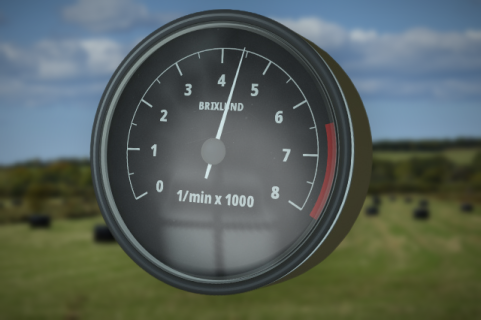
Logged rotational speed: value=4500 unit=rpm
